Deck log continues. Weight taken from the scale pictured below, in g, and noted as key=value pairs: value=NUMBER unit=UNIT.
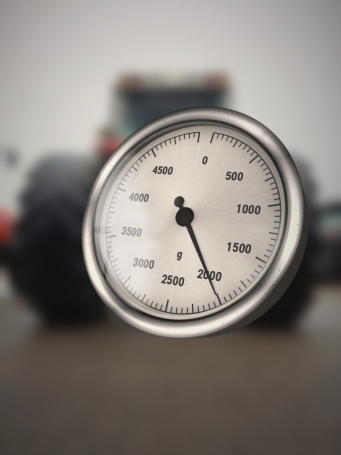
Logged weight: value=2000 unit=g
